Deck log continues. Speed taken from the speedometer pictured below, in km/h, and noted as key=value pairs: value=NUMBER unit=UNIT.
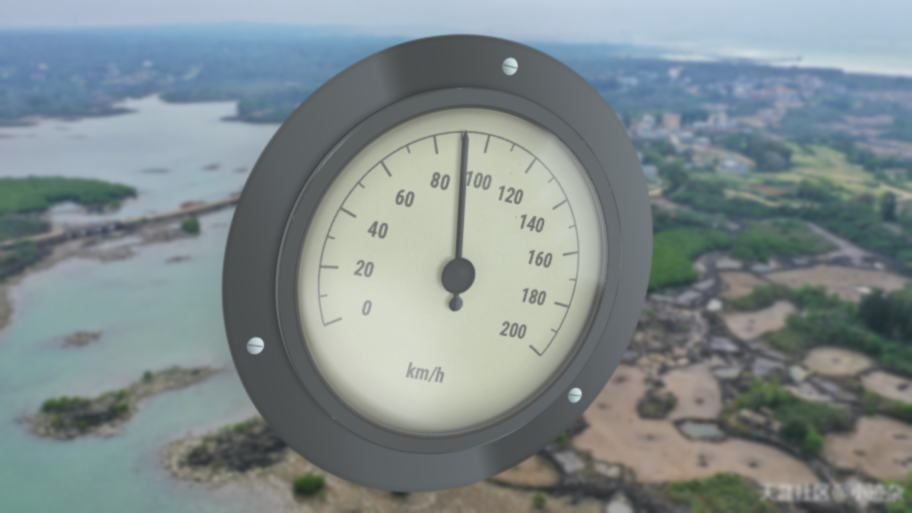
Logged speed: value=90 unit=km/h
